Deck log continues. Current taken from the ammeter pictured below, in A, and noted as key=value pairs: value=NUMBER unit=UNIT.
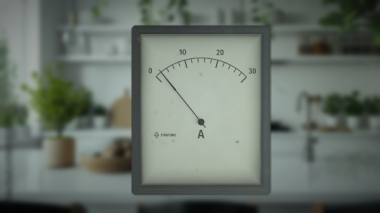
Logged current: value=2 unit=A
